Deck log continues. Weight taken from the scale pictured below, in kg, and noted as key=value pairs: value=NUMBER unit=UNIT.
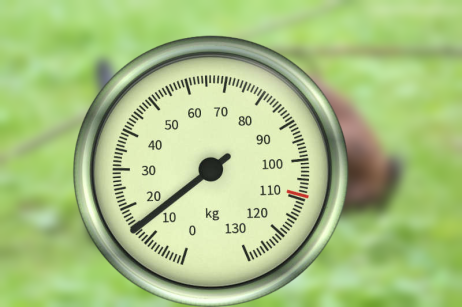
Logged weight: value=14 unit=kg
